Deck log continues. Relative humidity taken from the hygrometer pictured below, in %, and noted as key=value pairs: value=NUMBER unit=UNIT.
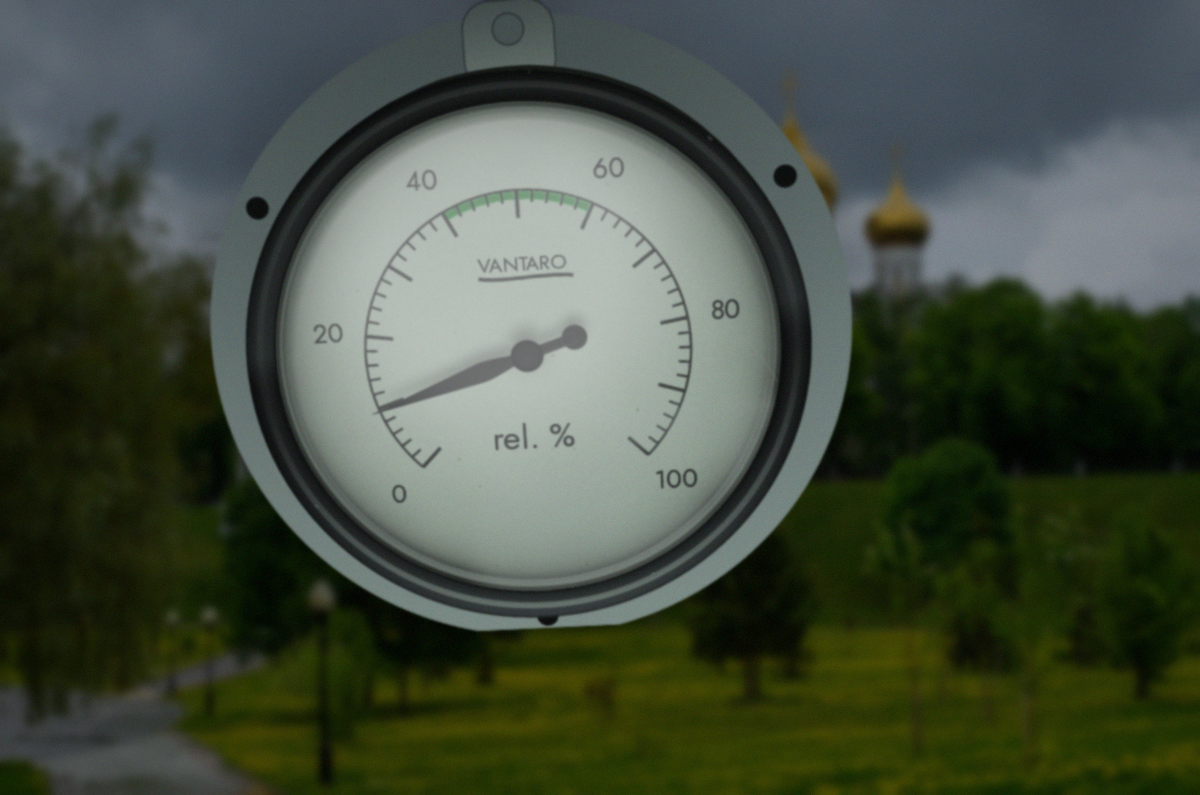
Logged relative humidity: value=10 unit=%
